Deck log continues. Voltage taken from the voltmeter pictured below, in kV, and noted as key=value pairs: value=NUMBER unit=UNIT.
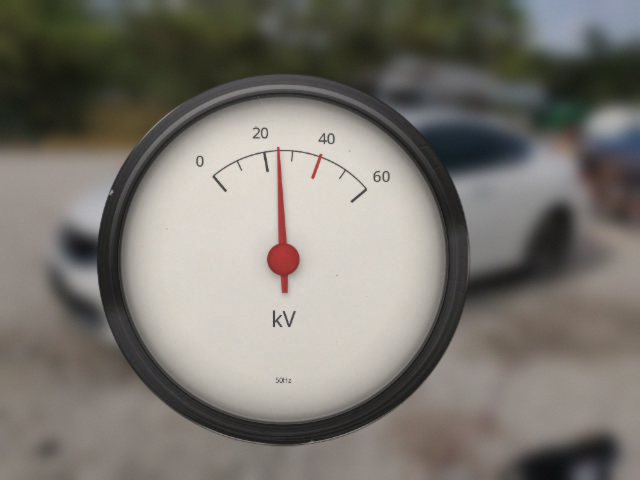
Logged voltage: value=25 unit=kV
